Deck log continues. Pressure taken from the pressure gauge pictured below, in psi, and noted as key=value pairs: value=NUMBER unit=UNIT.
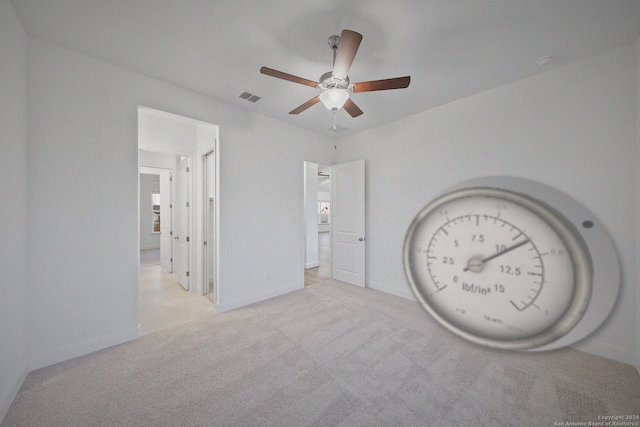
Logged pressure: value=10.5 unit=psi
